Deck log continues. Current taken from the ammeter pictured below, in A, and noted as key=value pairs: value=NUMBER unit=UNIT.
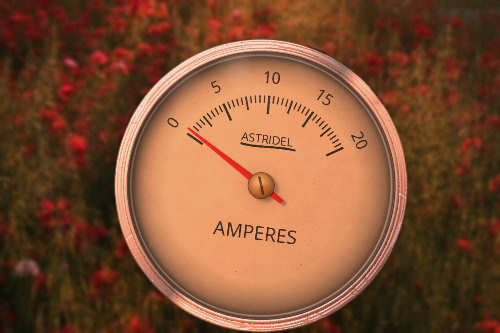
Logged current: value=0.5 unit=A
